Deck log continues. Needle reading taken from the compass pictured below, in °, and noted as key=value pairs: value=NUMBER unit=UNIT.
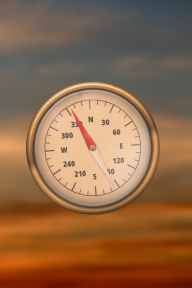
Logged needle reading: value=335 unit=°
